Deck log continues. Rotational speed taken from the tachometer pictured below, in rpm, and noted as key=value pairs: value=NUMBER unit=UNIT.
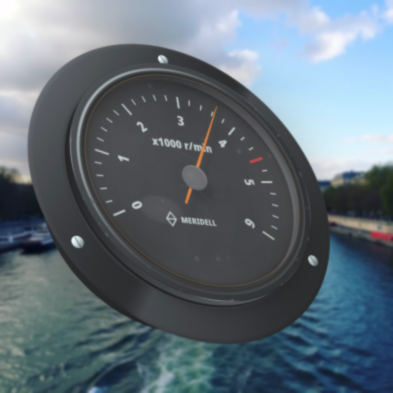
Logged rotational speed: value=3600 unit=rpm
